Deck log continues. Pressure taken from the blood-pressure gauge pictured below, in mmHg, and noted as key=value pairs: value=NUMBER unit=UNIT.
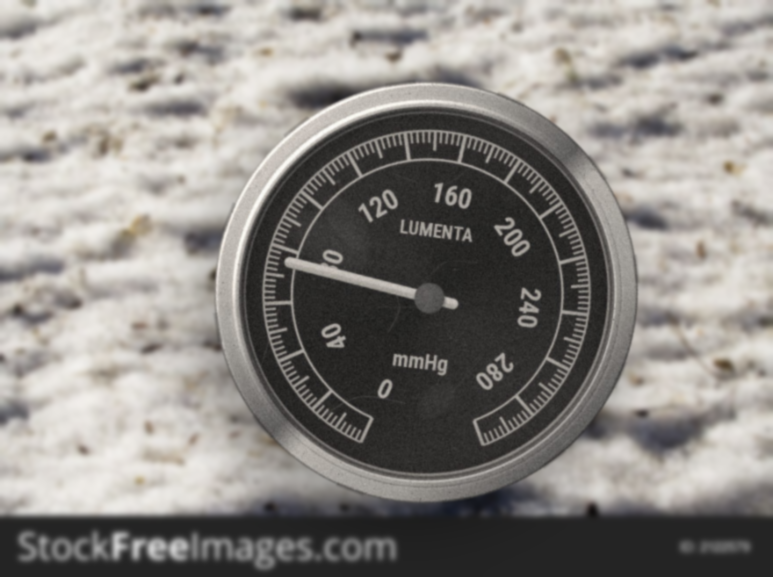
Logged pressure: value=76 unit=mmHg
